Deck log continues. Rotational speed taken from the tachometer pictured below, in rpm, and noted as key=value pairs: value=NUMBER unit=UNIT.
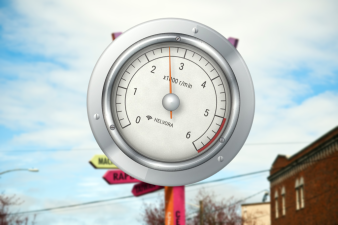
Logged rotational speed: value=2600 unit=rpm
